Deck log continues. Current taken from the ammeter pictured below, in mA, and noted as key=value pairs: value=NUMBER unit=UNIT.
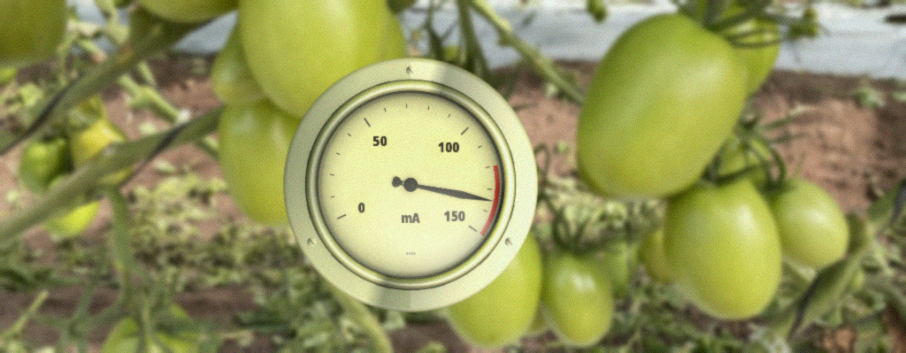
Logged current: value=135 unit=mA
